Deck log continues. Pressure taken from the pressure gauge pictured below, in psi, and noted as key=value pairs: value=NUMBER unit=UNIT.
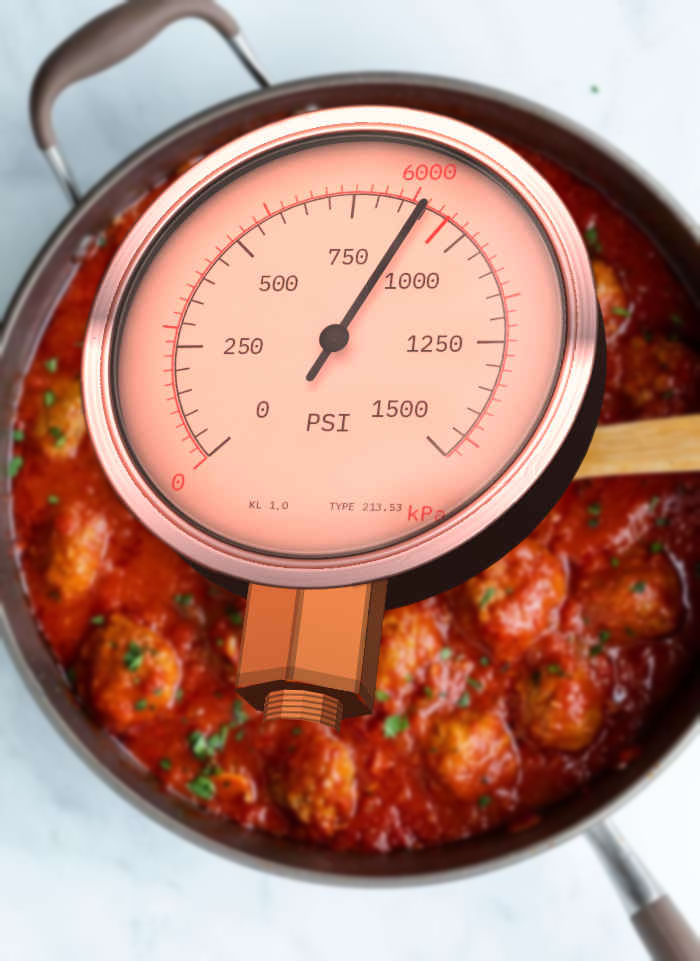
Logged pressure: value=900 unit=psi
